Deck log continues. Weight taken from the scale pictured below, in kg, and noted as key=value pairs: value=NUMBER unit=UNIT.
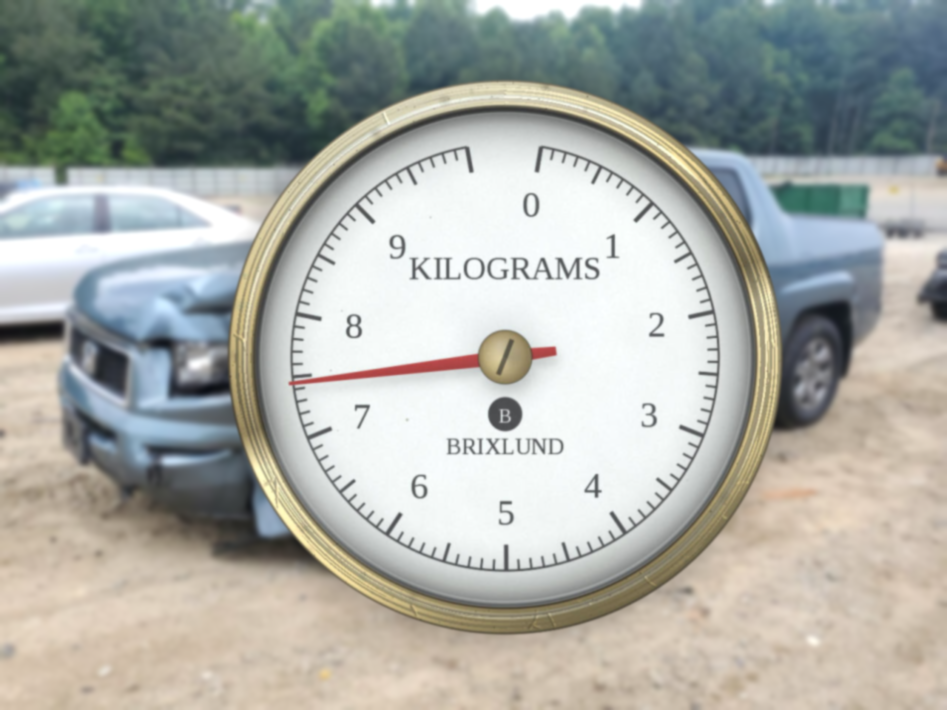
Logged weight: value=7.45 unit=kg
